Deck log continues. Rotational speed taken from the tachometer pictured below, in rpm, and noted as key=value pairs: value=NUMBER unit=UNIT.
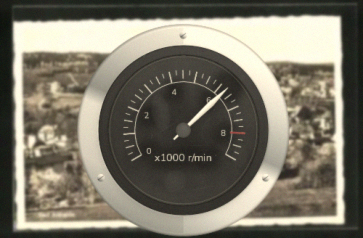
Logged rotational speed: value=6250 unit=rpm
